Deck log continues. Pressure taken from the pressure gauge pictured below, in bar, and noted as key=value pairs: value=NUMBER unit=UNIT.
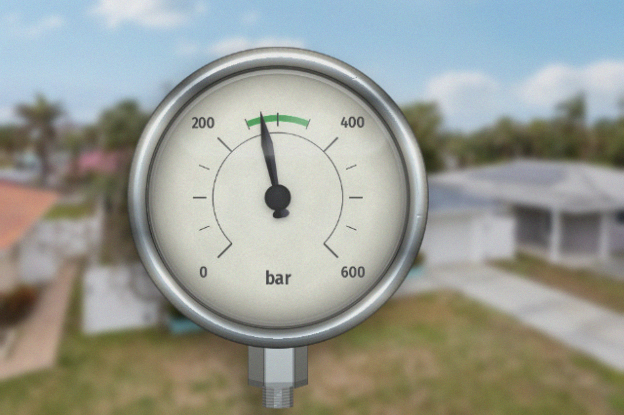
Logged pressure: value=275 unit=bar
